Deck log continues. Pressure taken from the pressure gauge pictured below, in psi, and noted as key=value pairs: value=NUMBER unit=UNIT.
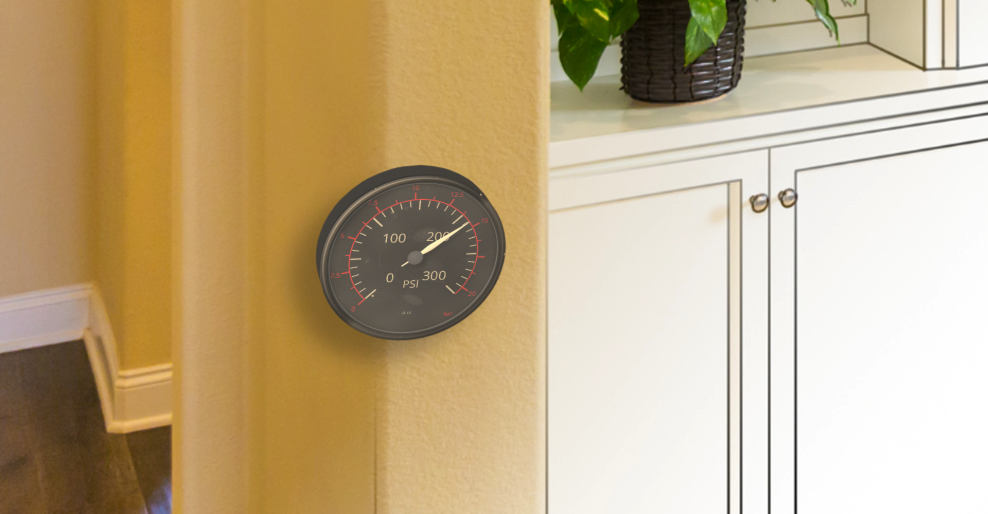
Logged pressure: value=210 unit=psi
